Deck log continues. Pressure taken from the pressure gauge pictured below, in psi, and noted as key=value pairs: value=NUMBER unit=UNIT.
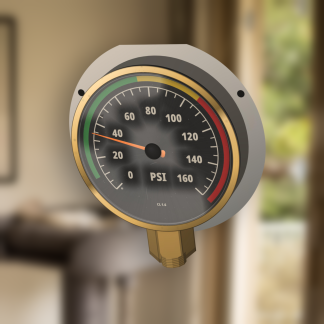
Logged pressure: value=35 unit=psi
